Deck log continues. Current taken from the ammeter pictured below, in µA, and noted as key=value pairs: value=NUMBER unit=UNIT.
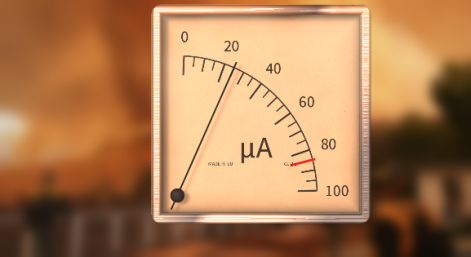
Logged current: value=25 unit=µA
